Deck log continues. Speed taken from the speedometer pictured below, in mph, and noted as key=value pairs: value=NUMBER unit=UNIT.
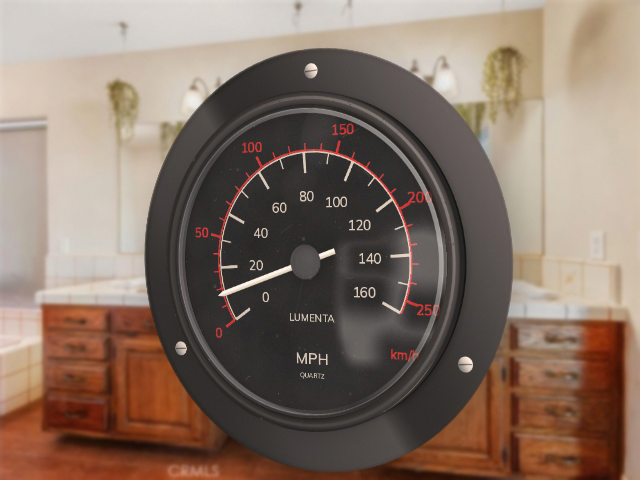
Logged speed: value=10 unit=mph
